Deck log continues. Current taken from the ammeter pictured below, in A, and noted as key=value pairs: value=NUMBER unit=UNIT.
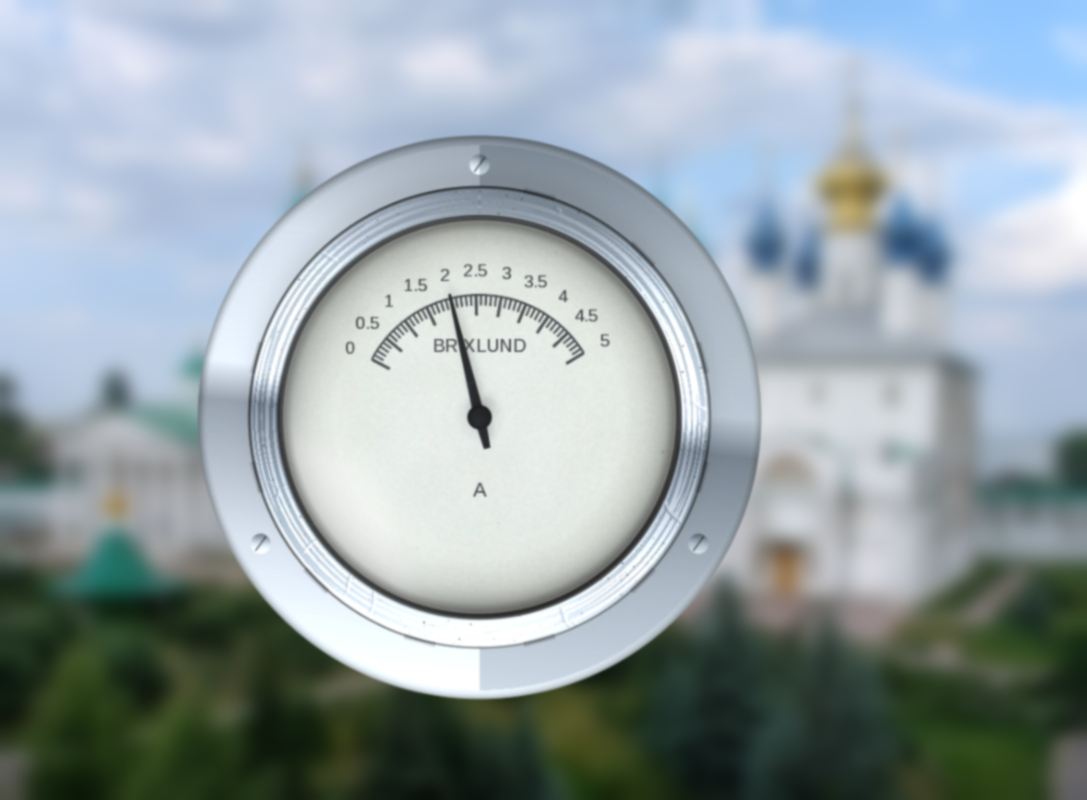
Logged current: value=2 unit=A
